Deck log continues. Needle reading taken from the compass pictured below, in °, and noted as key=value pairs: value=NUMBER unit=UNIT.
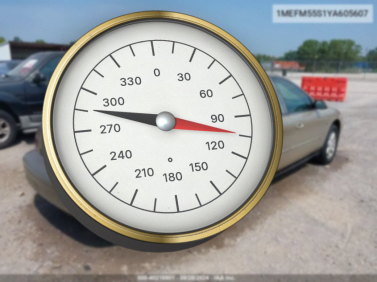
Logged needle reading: value=105 unit=°
